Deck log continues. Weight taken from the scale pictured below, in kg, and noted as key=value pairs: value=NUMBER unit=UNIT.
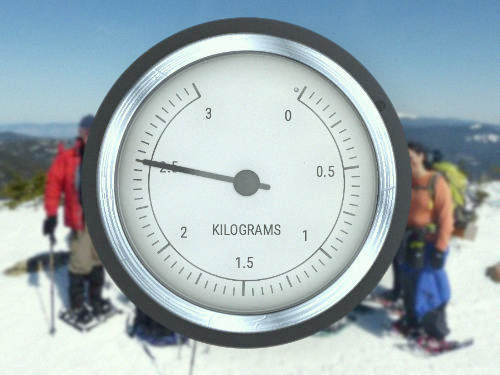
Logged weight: value=2.5 unit=kg
